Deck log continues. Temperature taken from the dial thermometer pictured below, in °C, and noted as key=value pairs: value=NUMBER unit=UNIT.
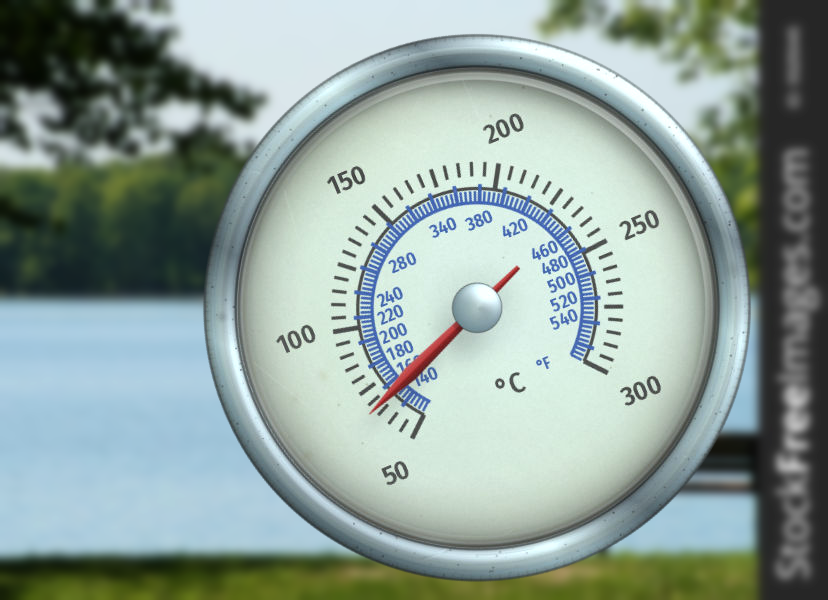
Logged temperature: value=67.5 unit=°C
